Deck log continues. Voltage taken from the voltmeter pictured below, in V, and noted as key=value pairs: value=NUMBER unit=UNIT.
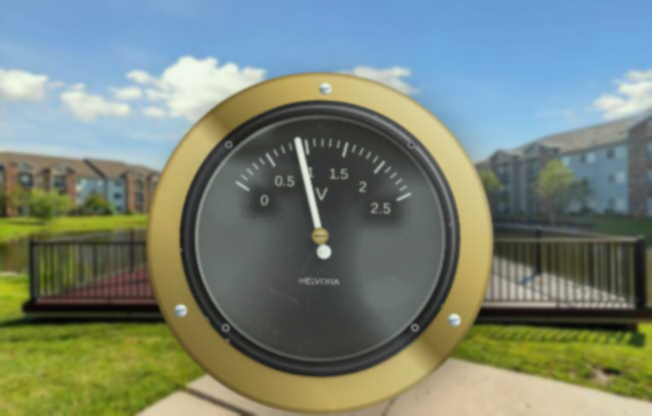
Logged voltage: value=0.9 unit=V
